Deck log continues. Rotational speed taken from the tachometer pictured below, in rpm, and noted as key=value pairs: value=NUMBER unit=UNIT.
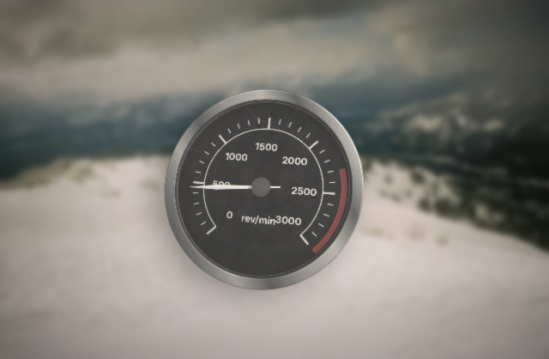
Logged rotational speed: value=450 unit=rpm
